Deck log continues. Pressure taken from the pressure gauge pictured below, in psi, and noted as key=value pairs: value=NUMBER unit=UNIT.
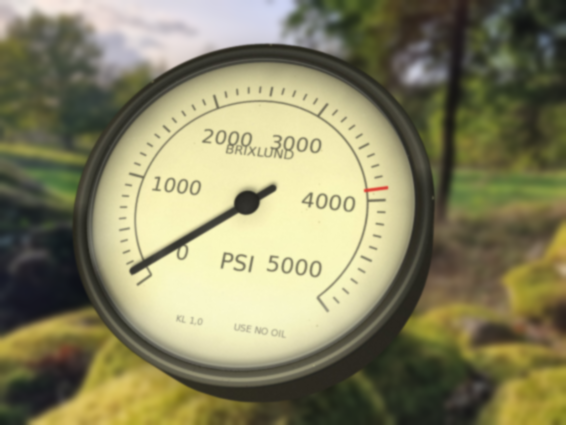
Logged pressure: value=100 unit=psi
